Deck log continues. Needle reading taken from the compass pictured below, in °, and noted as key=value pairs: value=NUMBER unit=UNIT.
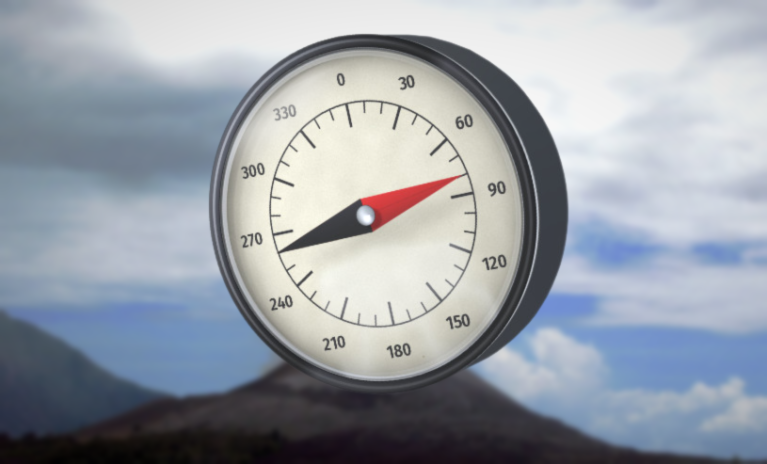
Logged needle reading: value=80 unit=°
